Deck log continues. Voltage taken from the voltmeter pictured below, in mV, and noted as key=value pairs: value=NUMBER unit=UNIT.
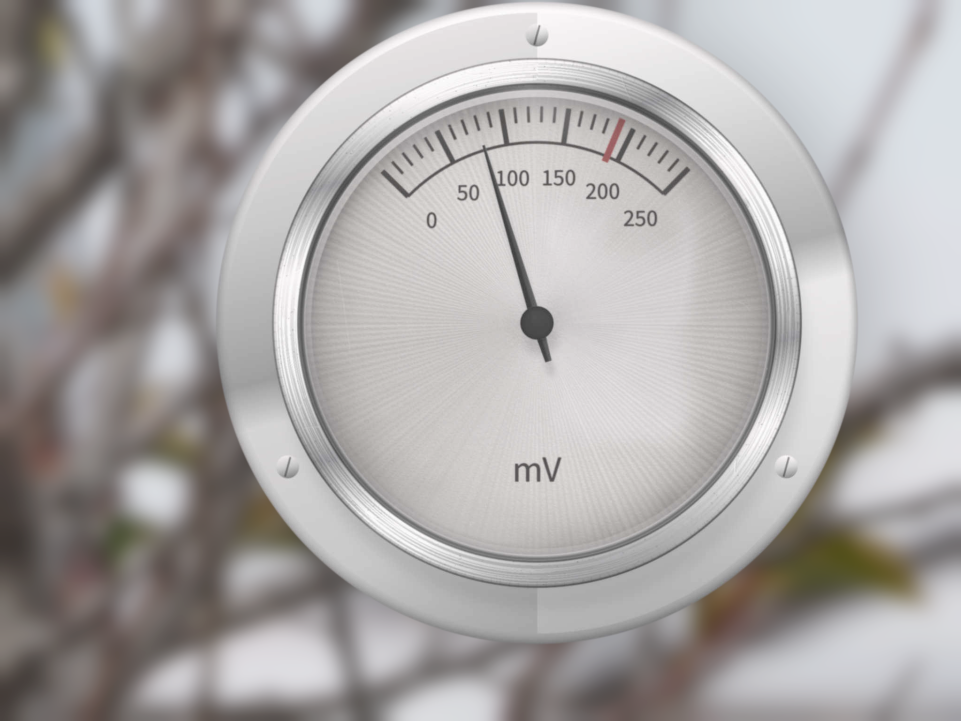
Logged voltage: value=80 unit=mV
